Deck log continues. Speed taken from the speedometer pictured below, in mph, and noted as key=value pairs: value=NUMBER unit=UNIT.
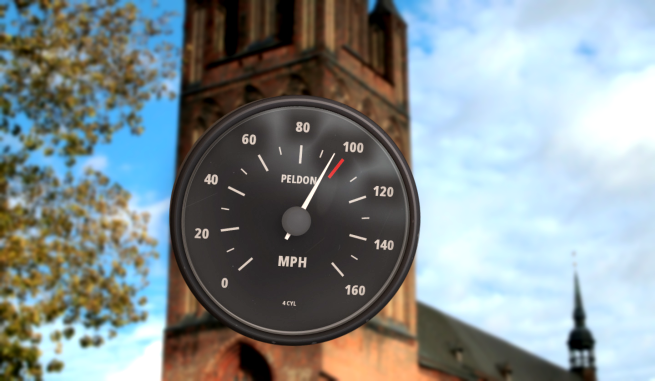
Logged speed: value=95 unit=mph
